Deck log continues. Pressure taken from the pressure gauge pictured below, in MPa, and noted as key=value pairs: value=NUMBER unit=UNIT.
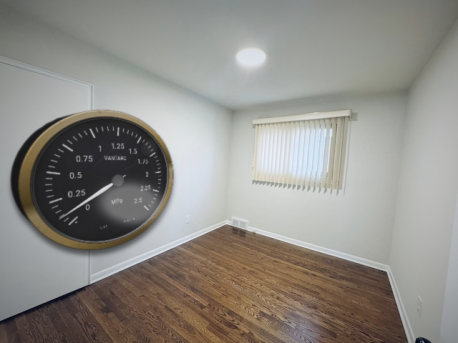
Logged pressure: value=0.1 unit=MPa
